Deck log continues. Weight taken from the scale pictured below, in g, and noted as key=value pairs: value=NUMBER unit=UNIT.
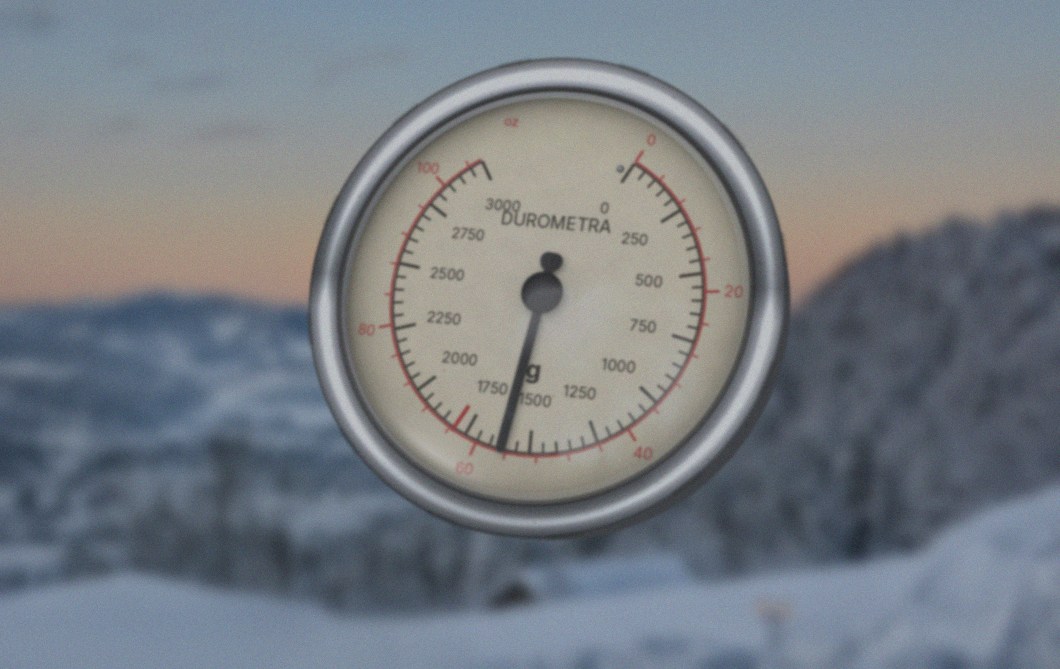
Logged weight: value=1600 unit=g
